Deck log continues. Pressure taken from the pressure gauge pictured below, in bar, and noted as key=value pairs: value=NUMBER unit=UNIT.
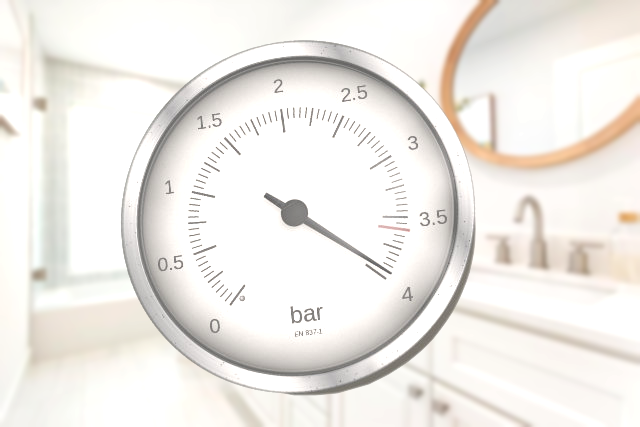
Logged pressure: value=3.95 unit=bar
